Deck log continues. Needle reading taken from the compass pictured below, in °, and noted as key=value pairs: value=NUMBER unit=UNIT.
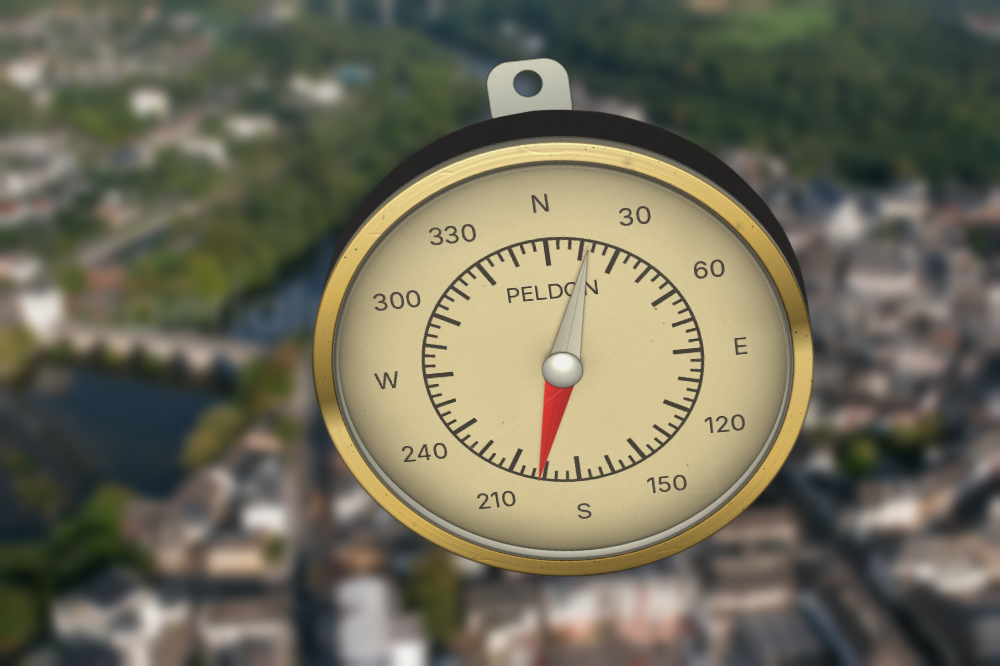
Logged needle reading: value=197.5 unit=°
